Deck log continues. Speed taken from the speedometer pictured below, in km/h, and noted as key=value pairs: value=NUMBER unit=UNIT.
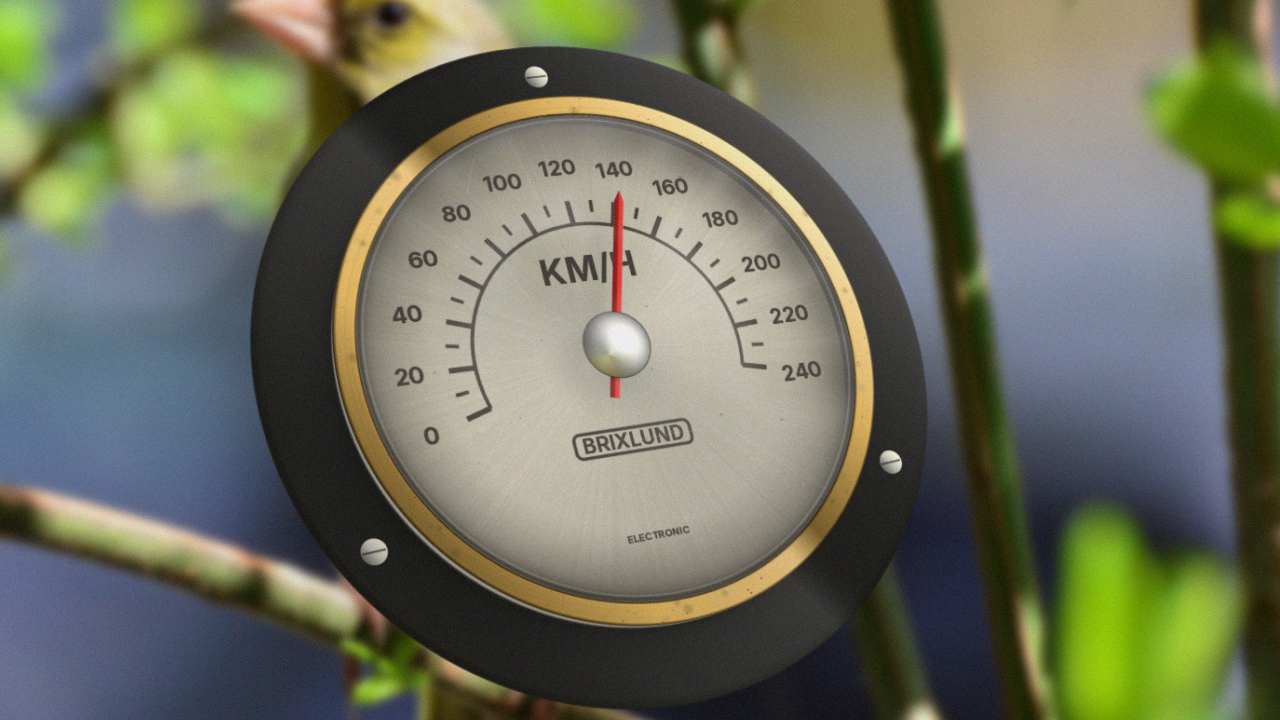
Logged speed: value=140 unit=km/h
